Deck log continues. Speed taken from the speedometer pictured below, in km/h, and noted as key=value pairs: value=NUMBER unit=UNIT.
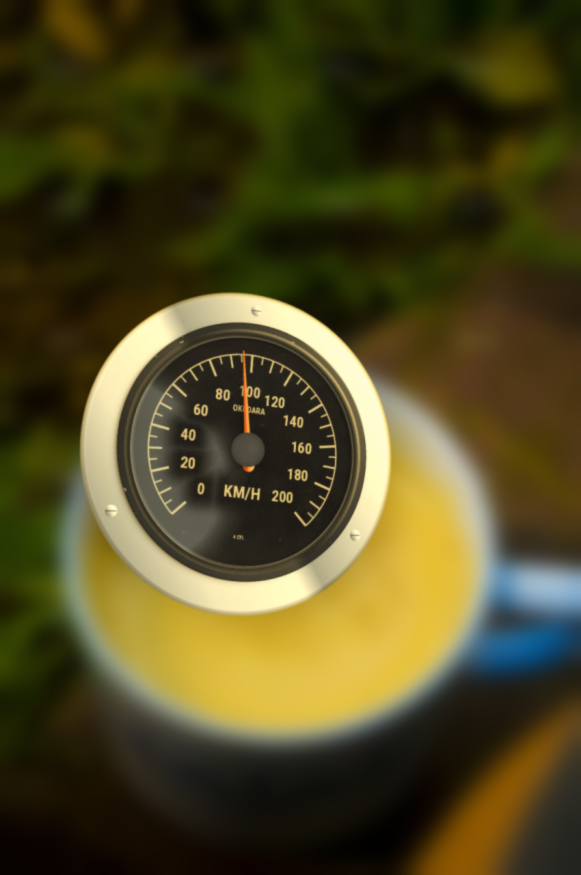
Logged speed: value=95 unit=km/h
